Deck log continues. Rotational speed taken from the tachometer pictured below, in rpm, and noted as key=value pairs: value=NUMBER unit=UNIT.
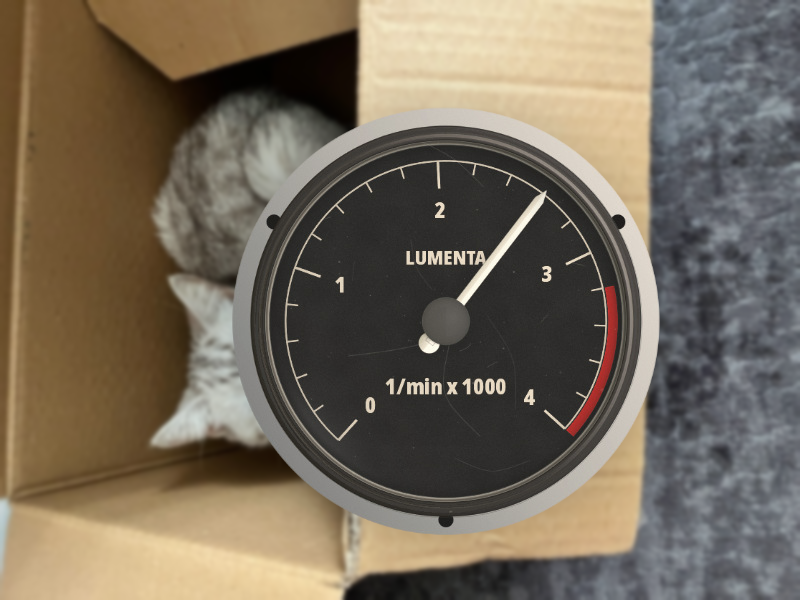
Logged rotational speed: value=2600 unit=rpm
